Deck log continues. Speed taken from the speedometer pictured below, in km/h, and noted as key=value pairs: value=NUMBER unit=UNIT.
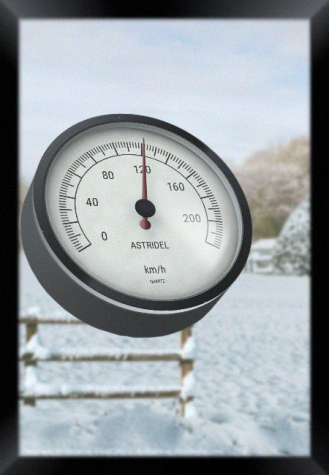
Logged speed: value=120 unit=km/h
